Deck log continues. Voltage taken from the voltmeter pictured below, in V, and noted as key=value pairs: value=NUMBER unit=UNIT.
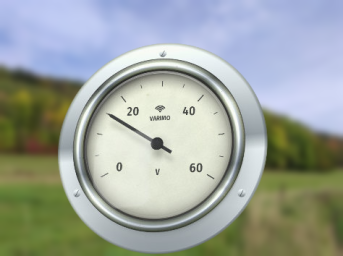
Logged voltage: value=15 unit=V
